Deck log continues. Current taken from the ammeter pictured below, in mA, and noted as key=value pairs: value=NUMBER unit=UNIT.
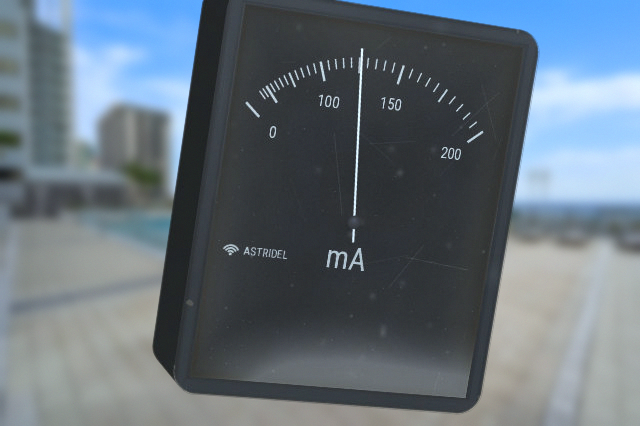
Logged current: value=125 unit=mA
